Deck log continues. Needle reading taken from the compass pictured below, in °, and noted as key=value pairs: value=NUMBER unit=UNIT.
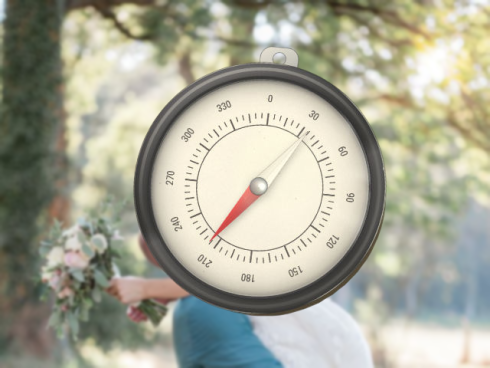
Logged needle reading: value=215 unit=°
